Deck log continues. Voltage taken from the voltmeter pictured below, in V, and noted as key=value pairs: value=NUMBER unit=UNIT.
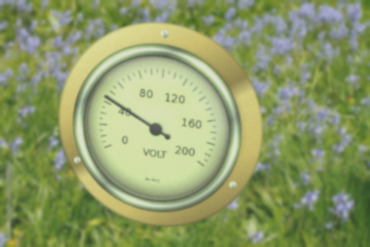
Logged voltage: value=45 unit=V
